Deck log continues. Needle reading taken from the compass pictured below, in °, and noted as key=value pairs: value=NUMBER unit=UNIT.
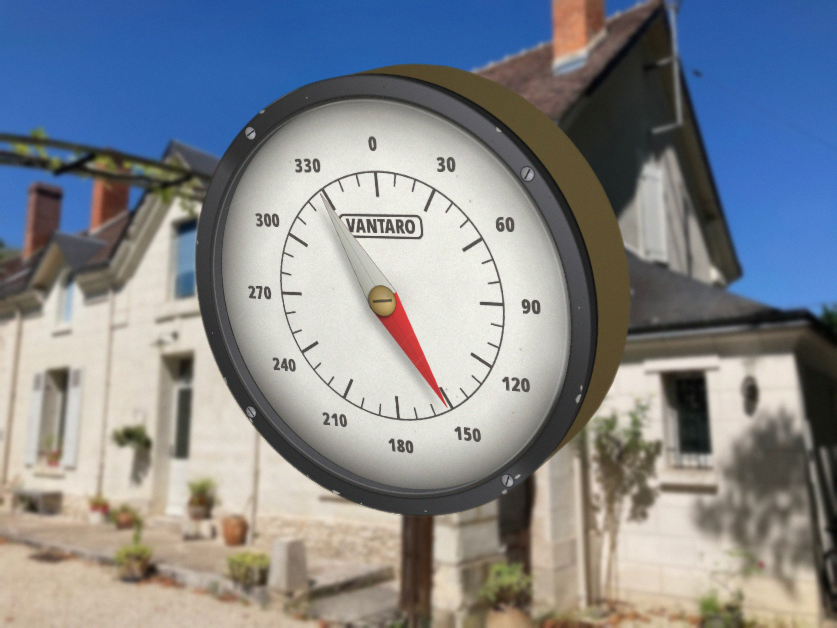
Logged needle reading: value=150 unit=°
